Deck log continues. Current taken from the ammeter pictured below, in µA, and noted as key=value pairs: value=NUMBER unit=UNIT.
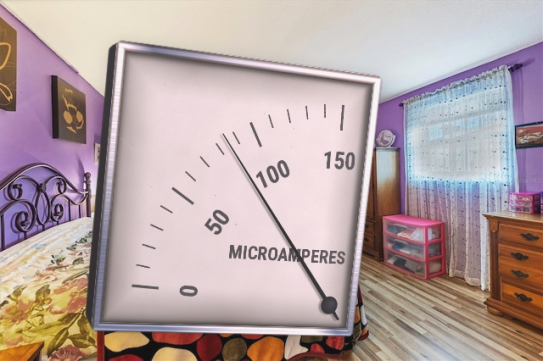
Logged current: value=85 unit=µA
